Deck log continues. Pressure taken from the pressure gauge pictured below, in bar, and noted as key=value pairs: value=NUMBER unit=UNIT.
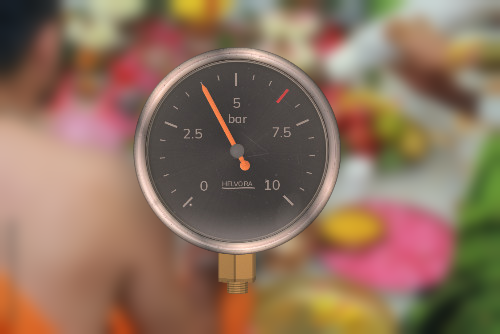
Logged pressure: value=4 unit=bar
